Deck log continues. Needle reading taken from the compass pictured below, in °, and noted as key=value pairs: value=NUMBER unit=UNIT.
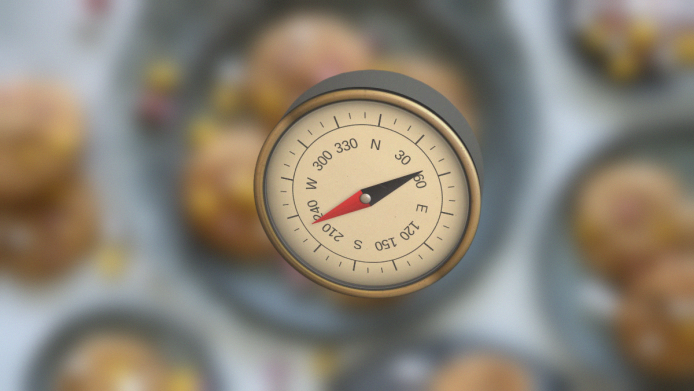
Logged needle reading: value=230 unit=°
